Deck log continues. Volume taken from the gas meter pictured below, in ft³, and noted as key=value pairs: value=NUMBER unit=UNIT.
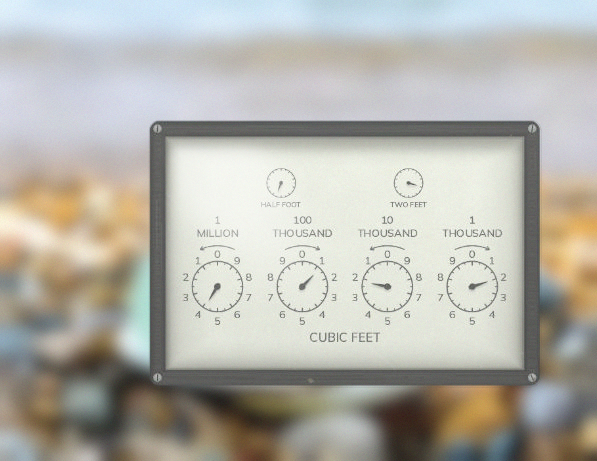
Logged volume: value=412200 unit=ft³
